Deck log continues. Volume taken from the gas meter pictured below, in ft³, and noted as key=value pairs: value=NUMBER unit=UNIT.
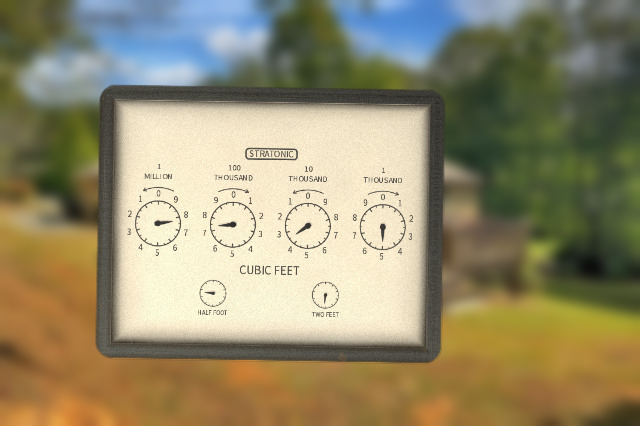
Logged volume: value=773500 unit=ft³
